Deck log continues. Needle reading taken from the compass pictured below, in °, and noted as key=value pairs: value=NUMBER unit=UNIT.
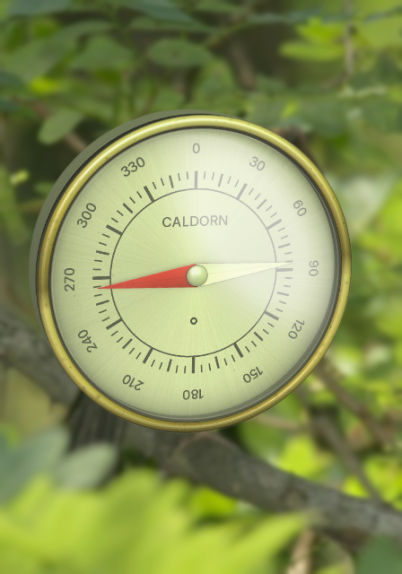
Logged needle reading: value=265 unit=°
